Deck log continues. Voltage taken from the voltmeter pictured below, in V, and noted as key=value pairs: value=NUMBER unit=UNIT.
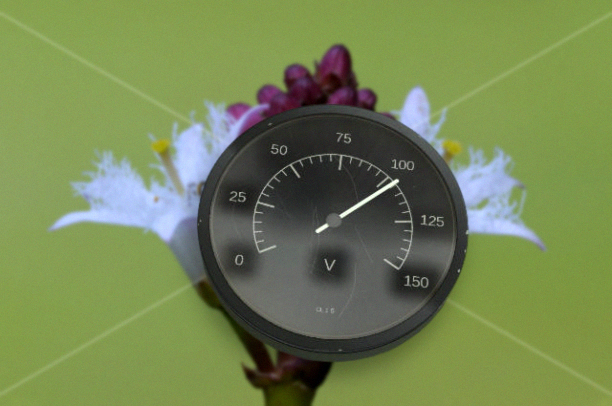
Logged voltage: value=105 unit=V
